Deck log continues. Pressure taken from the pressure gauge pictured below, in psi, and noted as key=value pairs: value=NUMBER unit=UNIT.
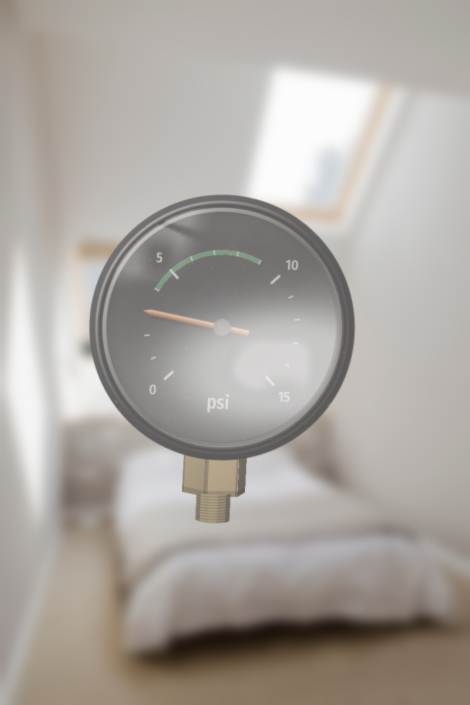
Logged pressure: value=3 unit=psi
